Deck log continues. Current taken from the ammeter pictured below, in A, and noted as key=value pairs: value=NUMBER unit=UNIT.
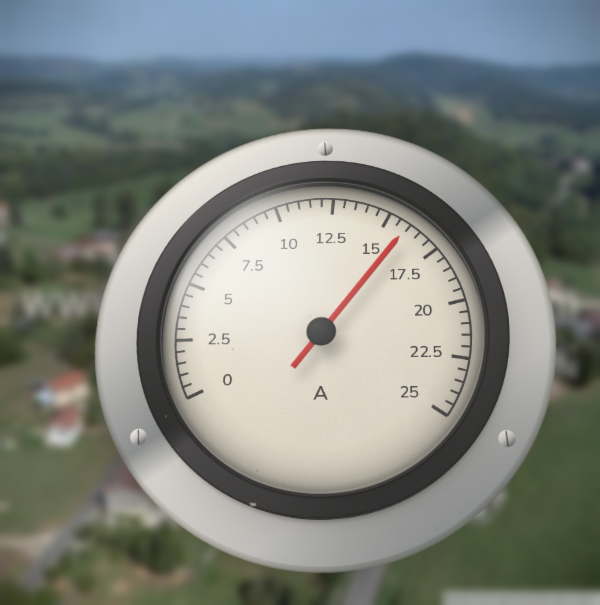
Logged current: value=16 unit=A
